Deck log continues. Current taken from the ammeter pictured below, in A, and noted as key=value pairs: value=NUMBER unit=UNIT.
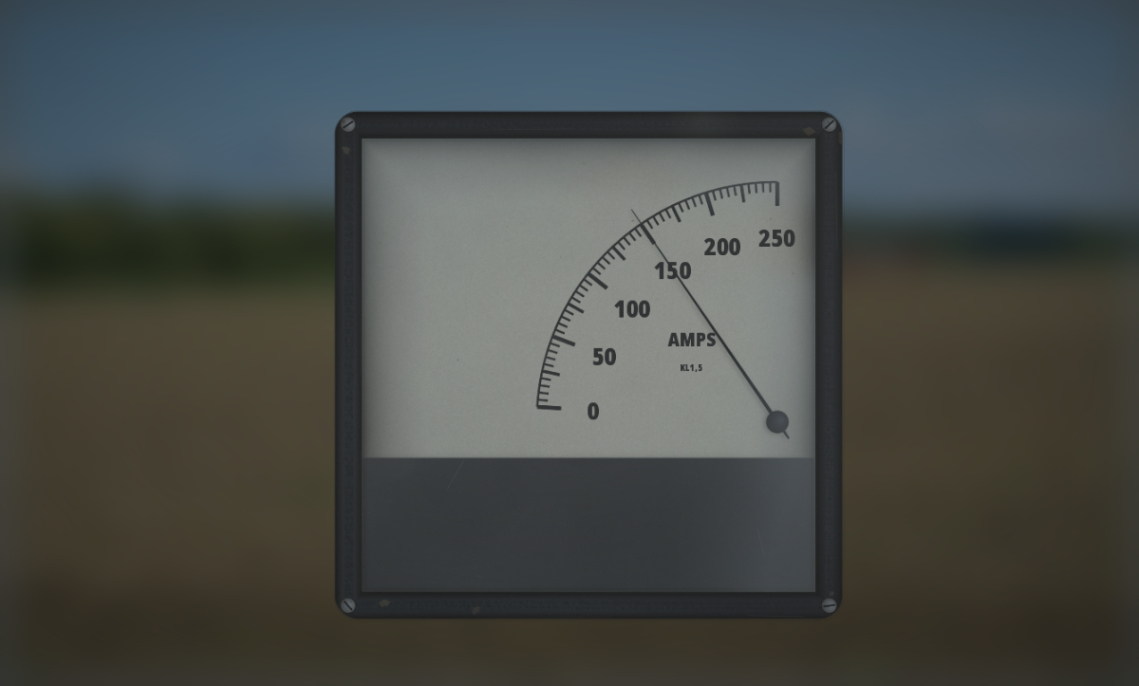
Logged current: value=150 unit=A
